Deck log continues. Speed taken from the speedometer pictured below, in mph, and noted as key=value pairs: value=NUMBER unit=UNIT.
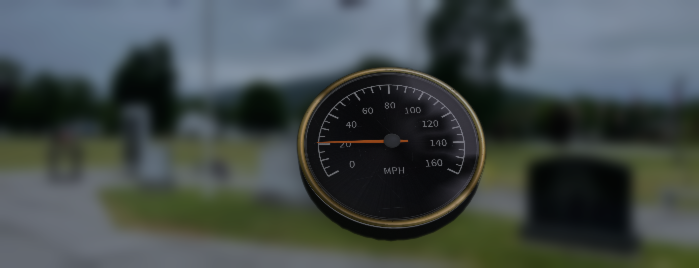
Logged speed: value=20 unit=mph
